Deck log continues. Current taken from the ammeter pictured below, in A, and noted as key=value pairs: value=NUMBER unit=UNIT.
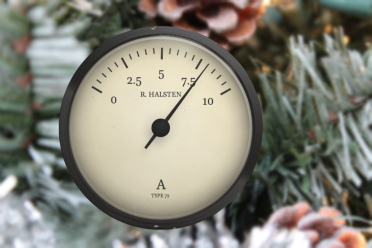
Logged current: value=8 unit=A
